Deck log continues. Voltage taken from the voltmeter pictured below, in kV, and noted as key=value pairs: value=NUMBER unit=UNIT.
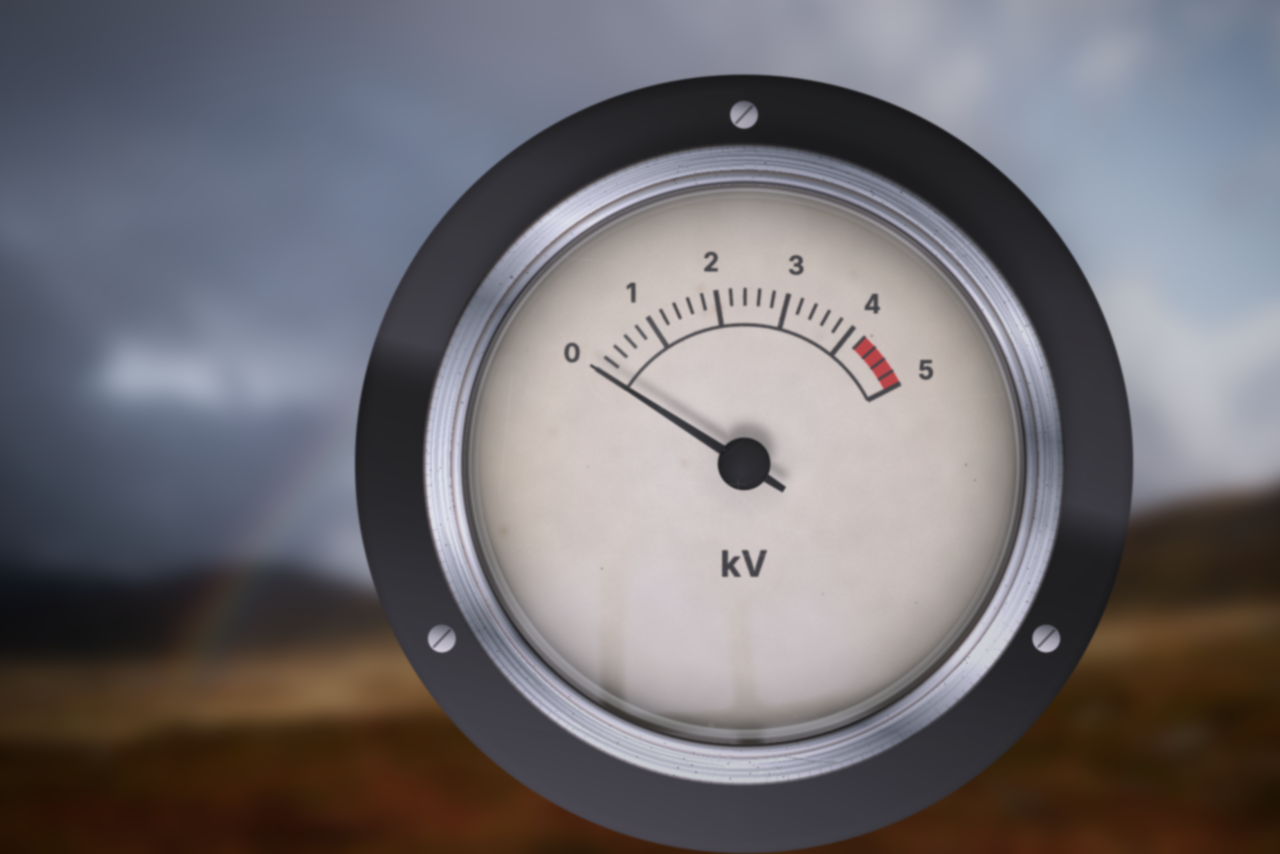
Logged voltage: value=0 unit=kV
